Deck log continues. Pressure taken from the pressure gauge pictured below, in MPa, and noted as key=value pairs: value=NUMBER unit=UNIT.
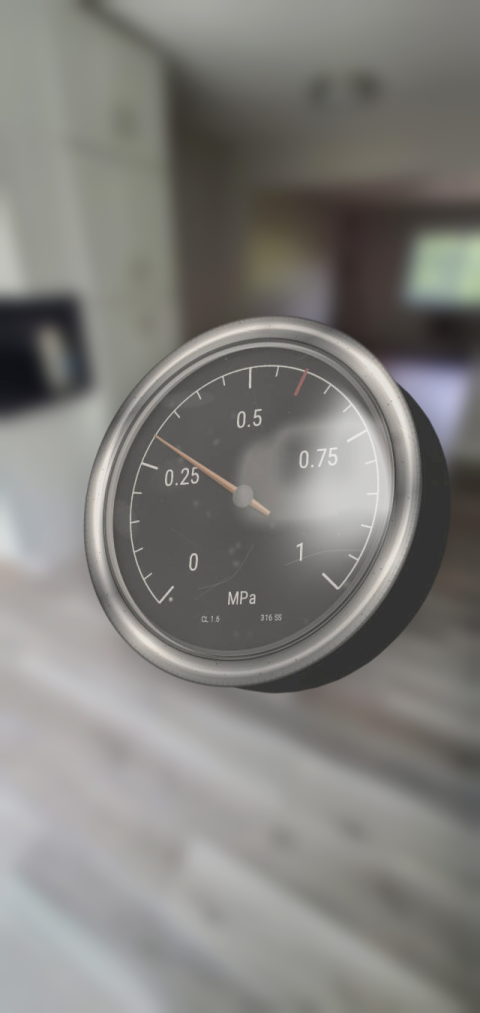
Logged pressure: value=0.3 unit=MPa
